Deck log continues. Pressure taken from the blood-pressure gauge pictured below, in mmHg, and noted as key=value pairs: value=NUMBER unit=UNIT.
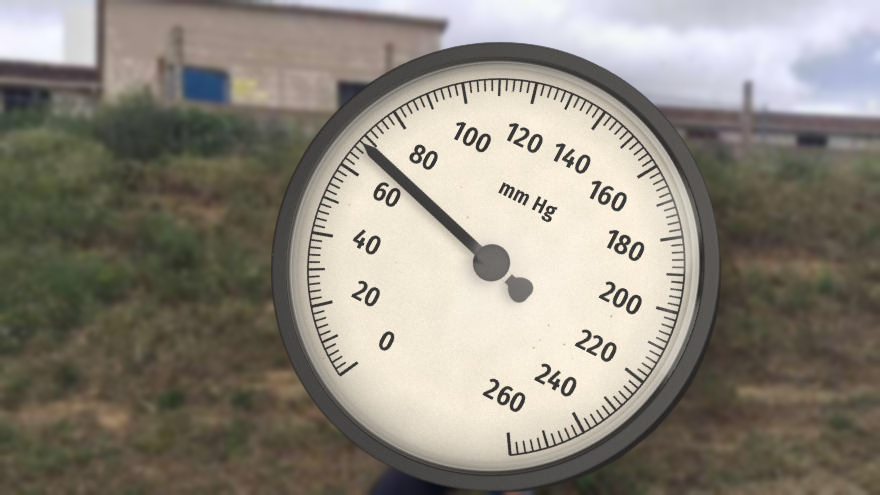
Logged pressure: value=68 unit=mmHg
